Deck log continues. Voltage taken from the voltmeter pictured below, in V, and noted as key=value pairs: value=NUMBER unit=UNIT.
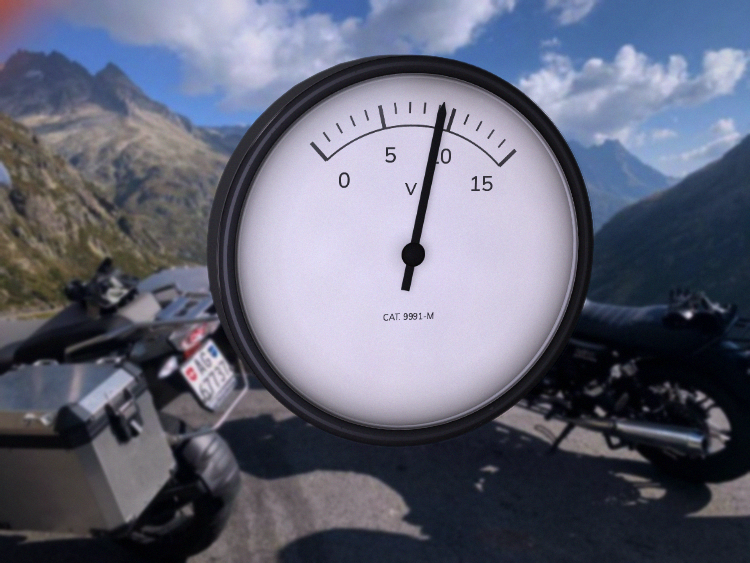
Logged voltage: value=9 unit=V
